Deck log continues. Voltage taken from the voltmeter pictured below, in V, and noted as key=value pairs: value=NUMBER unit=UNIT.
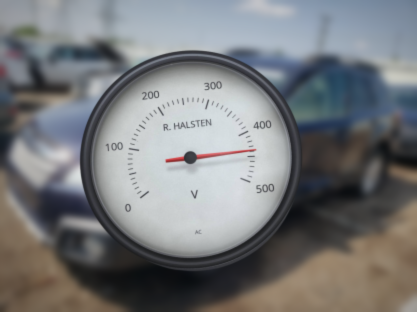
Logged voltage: value=440 unit=V
